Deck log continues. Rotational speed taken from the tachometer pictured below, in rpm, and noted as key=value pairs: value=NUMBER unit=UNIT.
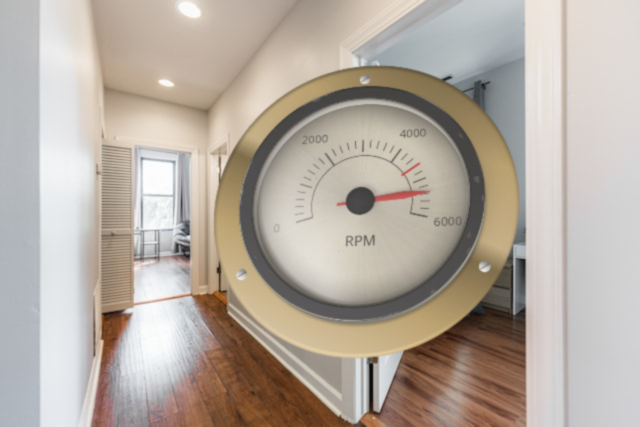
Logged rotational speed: value=5400 unit=rpm
